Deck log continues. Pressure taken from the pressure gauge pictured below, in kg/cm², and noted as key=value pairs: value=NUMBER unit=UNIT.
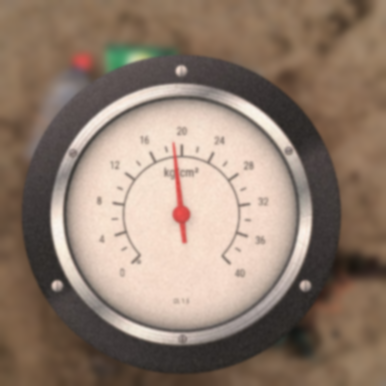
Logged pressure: value=19 unit=kg/cm²
